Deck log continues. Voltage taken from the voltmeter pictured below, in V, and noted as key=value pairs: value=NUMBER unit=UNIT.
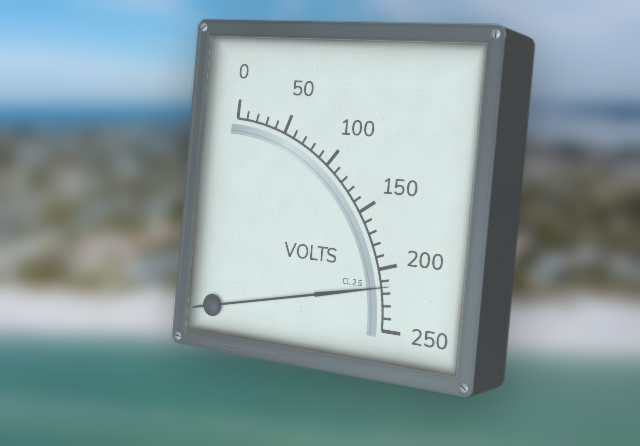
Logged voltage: value=215 unit=V
